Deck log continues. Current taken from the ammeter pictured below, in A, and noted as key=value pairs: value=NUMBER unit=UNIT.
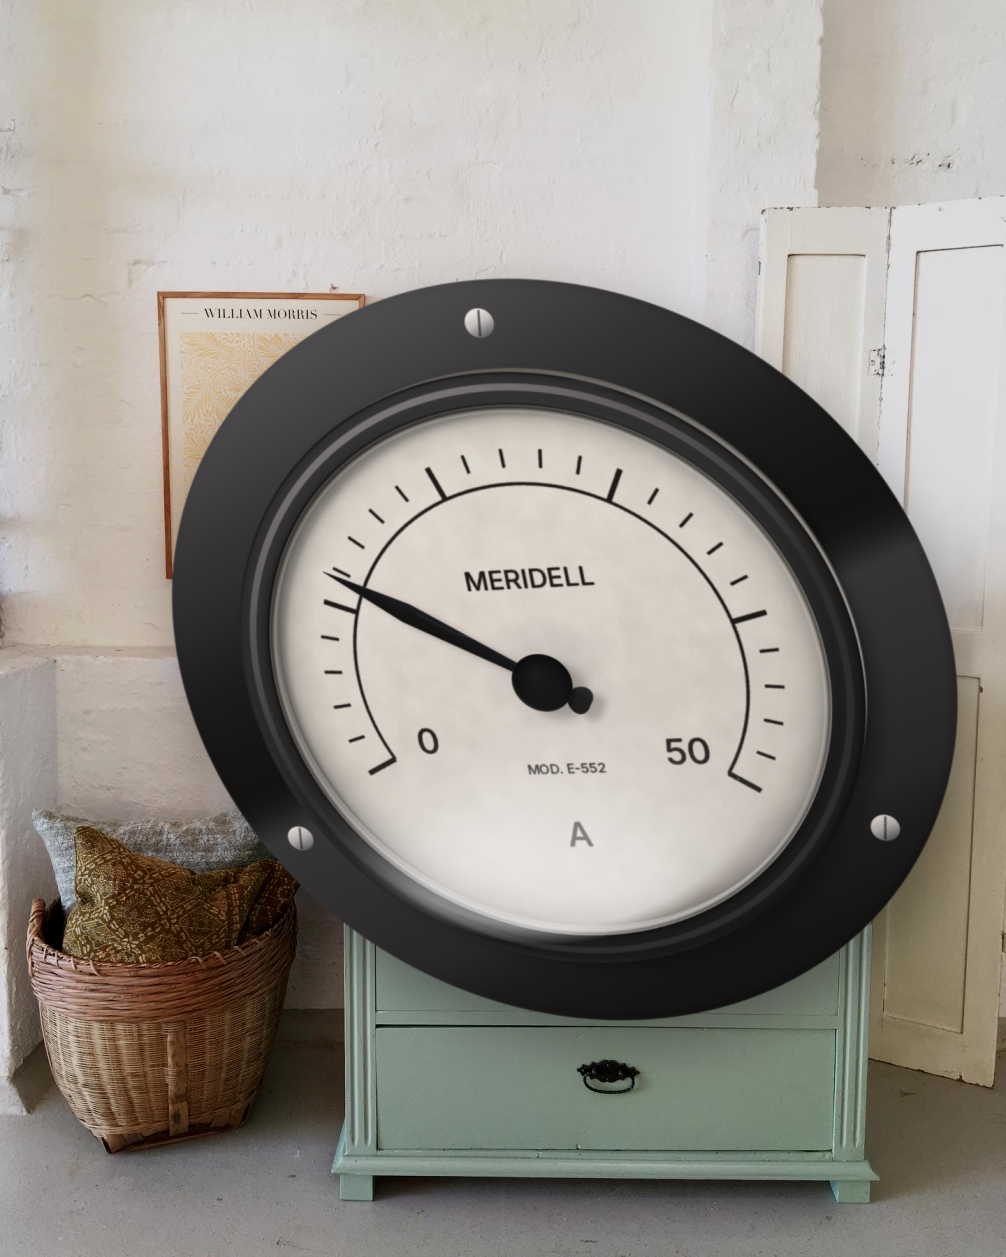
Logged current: value=12 unit=A
